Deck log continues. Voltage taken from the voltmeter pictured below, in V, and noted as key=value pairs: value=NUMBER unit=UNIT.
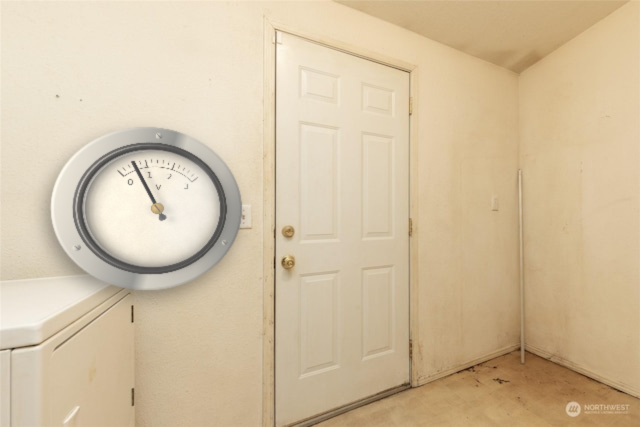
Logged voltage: value=0.6 unit=V
